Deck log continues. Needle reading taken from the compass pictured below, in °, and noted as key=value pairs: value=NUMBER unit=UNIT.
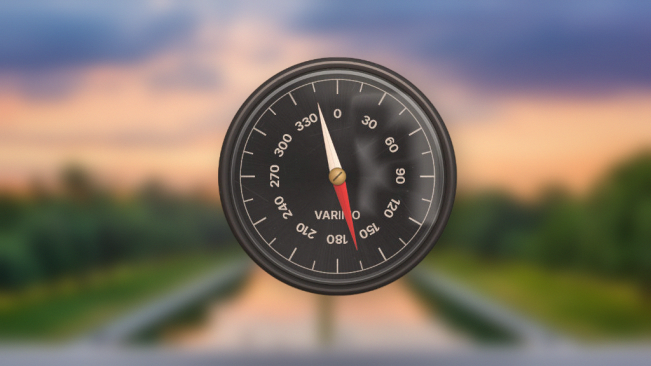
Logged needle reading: value=165 unit=°
